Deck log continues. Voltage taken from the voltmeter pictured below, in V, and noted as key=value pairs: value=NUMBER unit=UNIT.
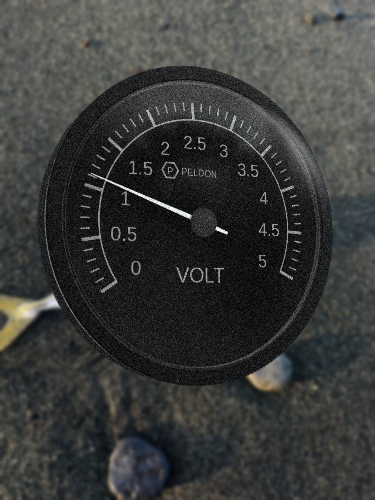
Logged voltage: value=1.1 unit=V
